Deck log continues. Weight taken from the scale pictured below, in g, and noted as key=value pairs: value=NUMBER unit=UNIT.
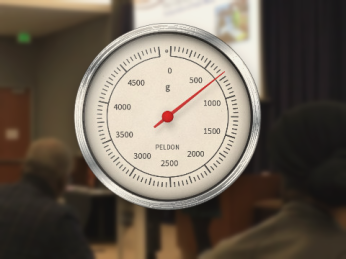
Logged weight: value=700 unit=g
